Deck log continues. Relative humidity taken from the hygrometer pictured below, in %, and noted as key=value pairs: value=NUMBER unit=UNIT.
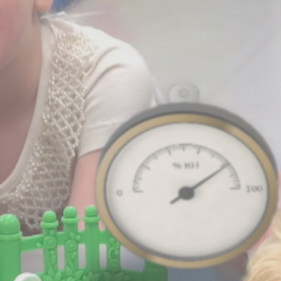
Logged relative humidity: value=80 unit=%
